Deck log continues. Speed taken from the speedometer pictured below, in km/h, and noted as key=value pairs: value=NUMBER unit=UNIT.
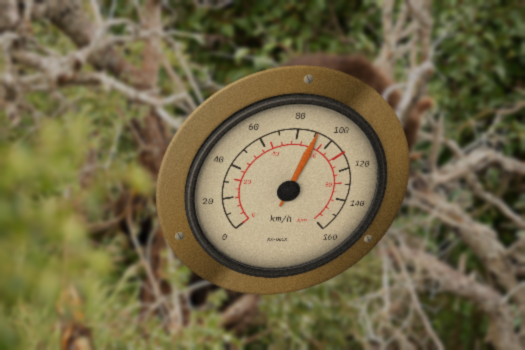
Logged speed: value=90 unit=km/h
